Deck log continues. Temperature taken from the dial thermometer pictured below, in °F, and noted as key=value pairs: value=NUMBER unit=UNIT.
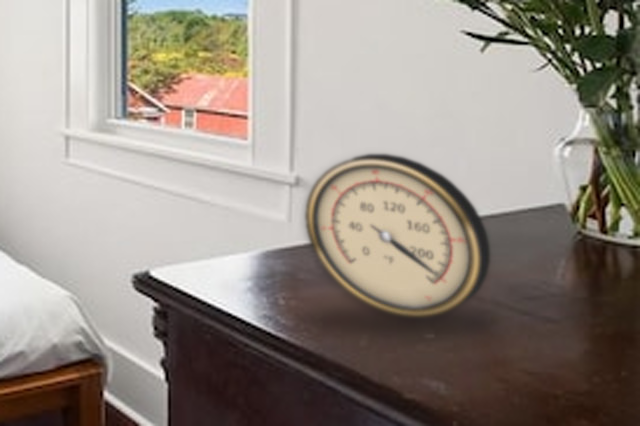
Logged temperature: value=210 unit=°F
